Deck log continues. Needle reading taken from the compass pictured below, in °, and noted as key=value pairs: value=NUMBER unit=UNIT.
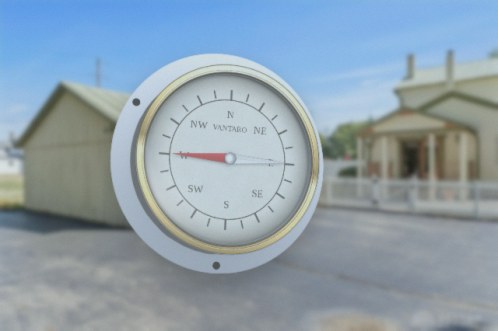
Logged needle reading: value=270 unit=°
